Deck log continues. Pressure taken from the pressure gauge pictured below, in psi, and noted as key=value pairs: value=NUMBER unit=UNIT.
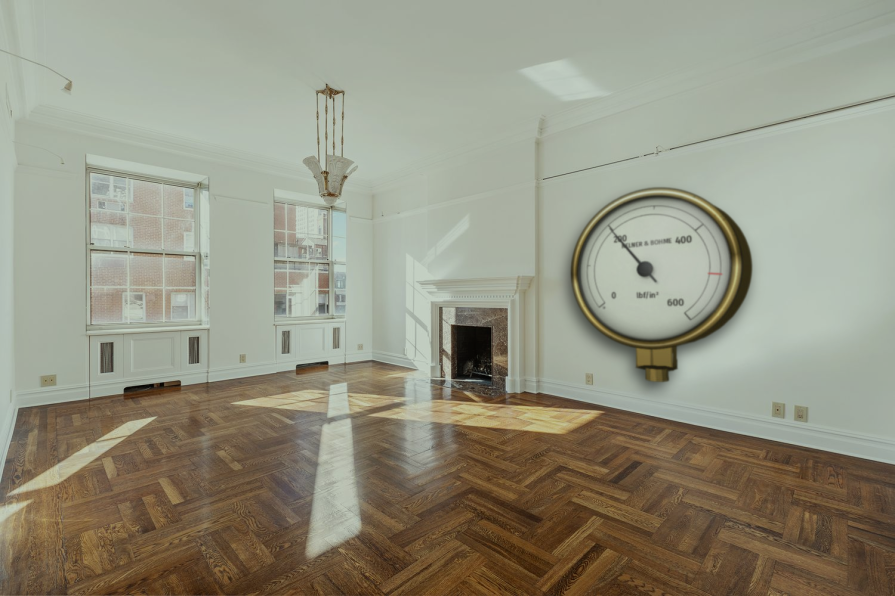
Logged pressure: value=200 unit=psi
